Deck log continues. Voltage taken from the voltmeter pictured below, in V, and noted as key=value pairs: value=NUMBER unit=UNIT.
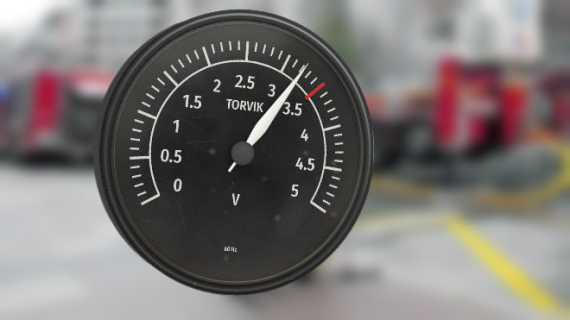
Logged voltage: value=3.2 unit=V
